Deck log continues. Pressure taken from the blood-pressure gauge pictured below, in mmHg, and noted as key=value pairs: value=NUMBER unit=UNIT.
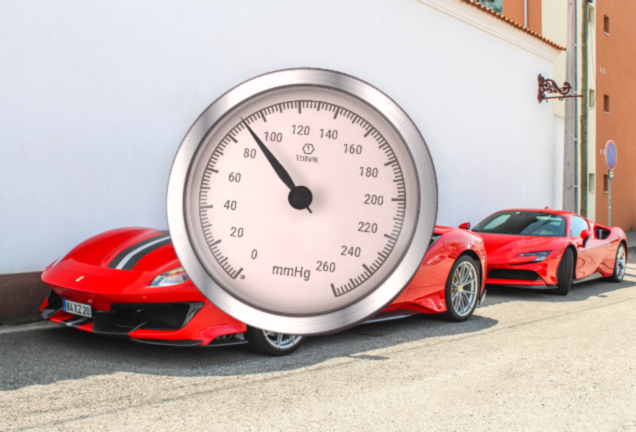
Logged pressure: value=90 unit=mmHg
